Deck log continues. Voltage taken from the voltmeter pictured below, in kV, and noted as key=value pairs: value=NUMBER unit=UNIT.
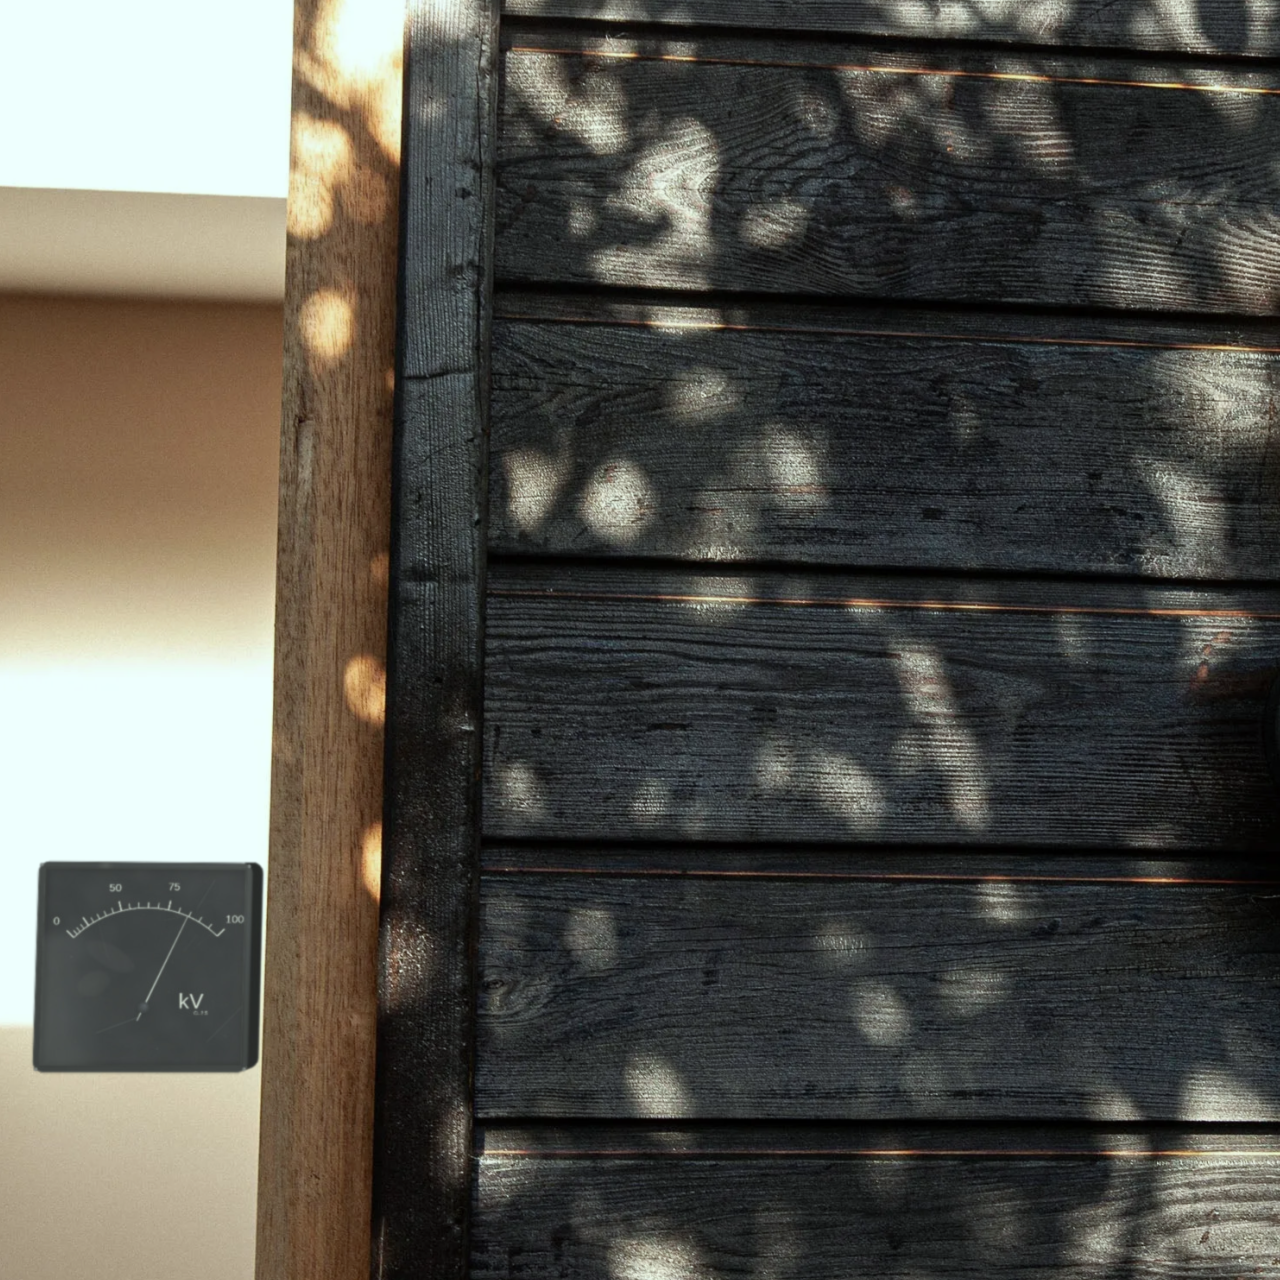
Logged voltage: value=85 unit=kV
